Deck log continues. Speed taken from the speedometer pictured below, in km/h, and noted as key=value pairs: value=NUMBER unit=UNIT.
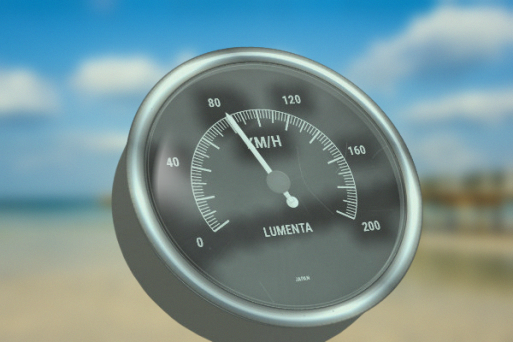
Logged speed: value=80 unit=km/h
